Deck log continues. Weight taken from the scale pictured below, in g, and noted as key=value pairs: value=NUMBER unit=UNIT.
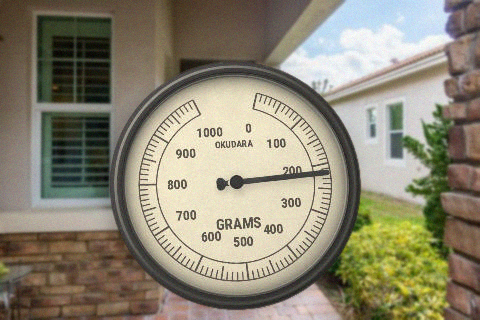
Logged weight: value=220 unit=g
